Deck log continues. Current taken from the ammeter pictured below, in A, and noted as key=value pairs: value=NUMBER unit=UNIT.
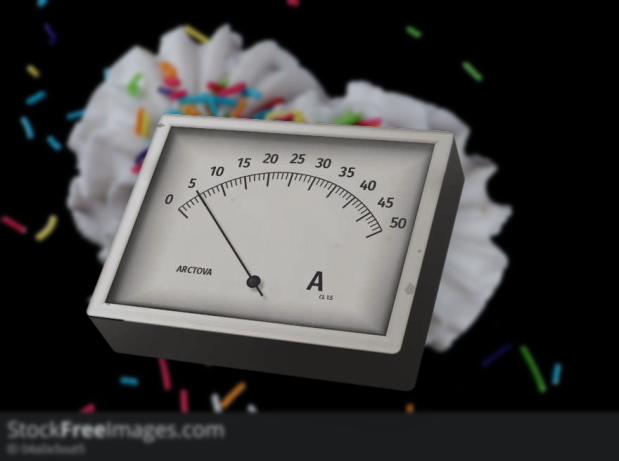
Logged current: value=5 unit=A
